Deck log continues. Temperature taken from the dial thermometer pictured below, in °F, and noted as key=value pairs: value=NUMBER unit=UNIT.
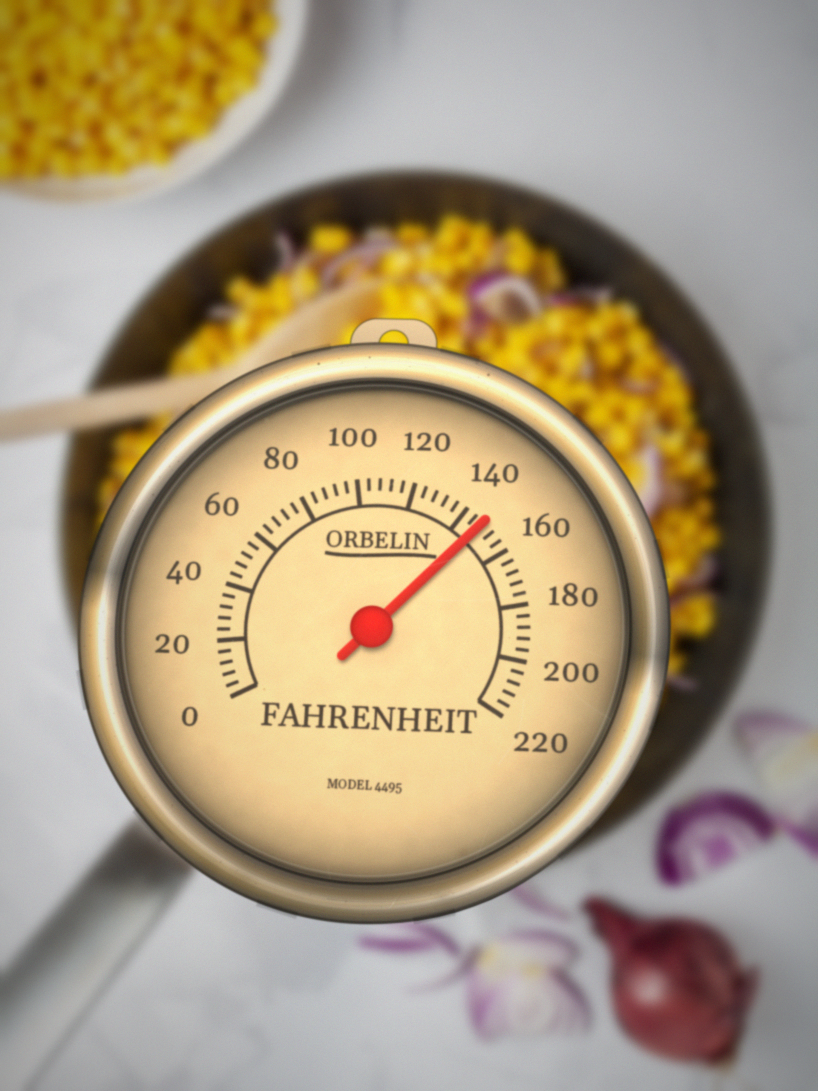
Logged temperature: value=148 unit=°F
